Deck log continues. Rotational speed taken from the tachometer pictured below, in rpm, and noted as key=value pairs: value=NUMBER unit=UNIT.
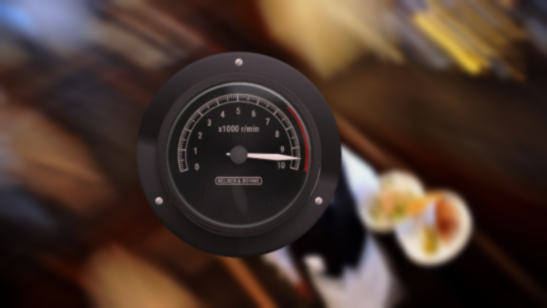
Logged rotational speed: value=9500 unit=rpm
